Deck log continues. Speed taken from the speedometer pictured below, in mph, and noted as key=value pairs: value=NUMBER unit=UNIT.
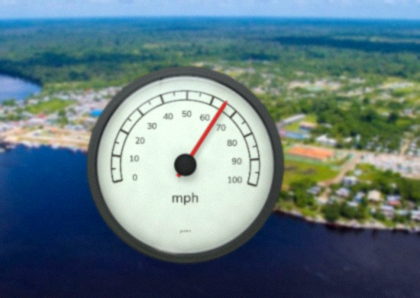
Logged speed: value=65 unit=mph
